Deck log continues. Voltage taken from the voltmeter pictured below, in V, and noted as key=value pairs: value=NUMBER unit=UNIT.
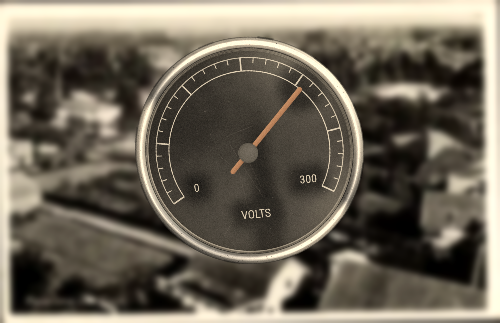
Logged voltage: value=205 unit=V
